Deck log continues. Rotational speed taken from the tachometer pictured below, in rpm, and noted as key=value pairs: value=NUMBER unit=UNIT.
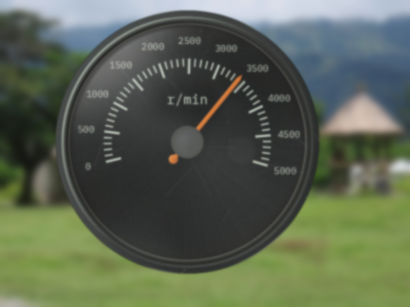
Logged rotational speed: value=3400 unit=rpm
